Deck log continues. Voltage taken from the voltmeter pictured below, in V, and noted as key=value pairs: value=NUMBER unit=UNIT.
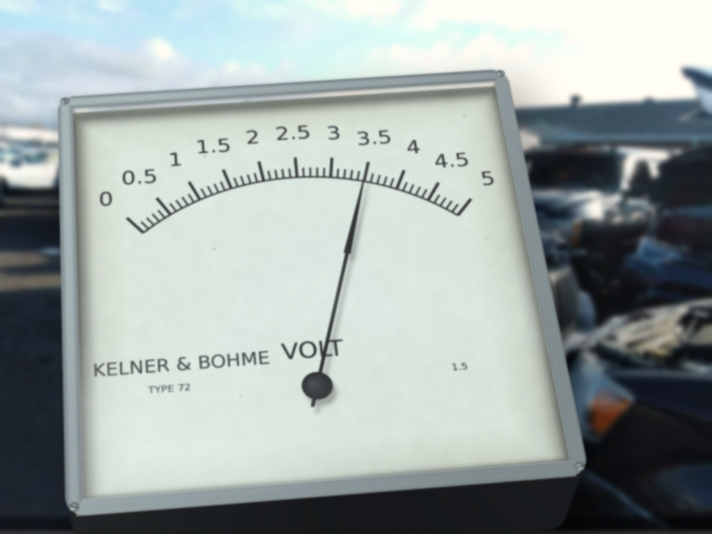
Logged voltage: value=3.5 unit=V
